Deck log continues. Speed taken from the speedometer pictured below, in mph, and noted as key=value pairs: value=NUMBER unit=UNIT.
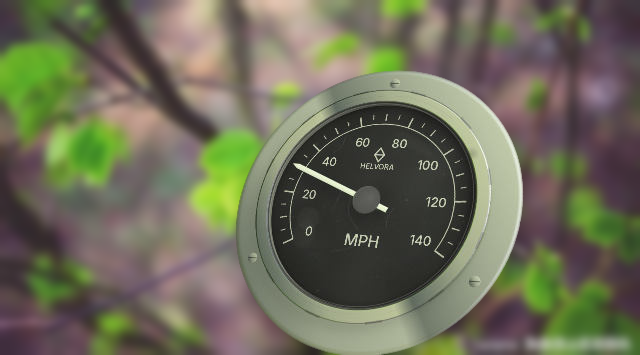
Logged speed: value=30 unit=mph
